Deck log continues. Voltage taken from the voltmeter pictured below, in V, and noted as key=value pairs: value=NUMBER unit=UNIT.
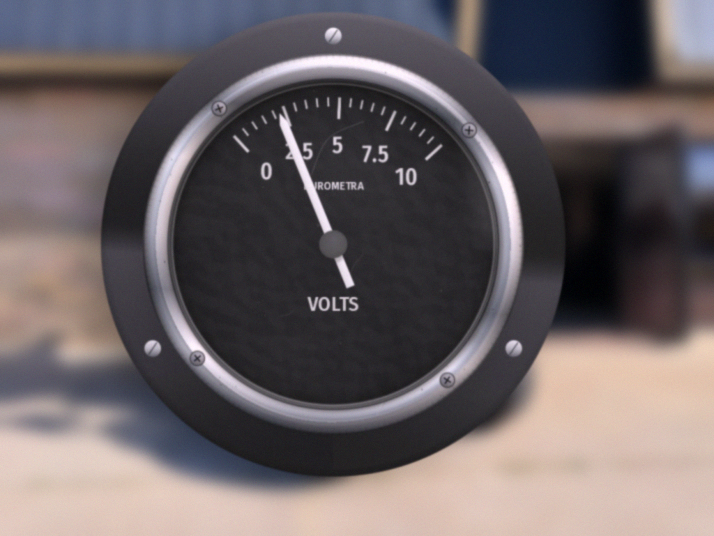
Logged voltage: value=2.25 unit=V
